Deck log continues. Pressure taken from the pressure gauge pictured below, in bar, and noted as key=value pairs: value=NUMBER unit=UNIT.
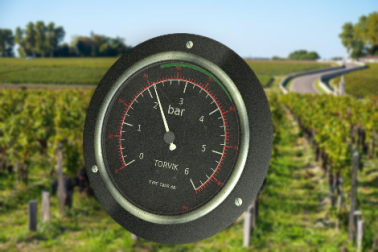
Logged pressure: value=2.2 unit=bar
